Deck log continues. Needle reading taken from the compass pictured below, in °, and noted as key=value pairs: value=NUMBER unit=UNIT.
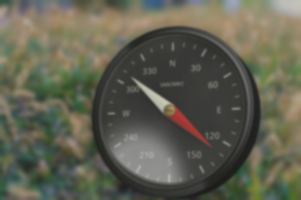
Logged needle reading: value=130 unit=°
